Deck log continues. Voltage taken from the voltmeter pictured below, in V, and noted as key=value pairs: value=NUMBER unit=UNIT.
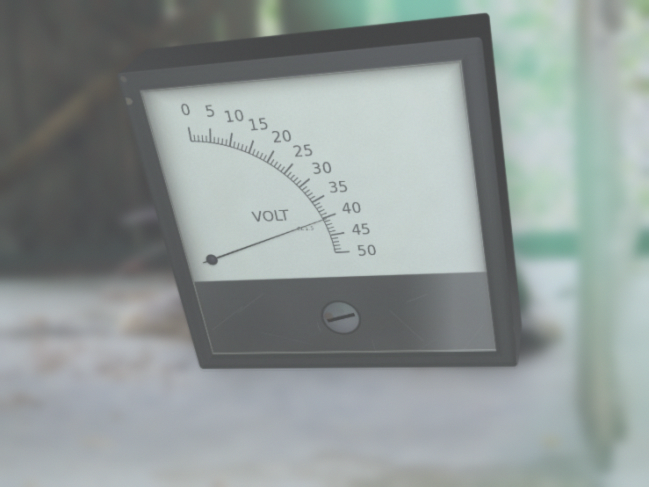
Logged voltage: value=40 unit=V
